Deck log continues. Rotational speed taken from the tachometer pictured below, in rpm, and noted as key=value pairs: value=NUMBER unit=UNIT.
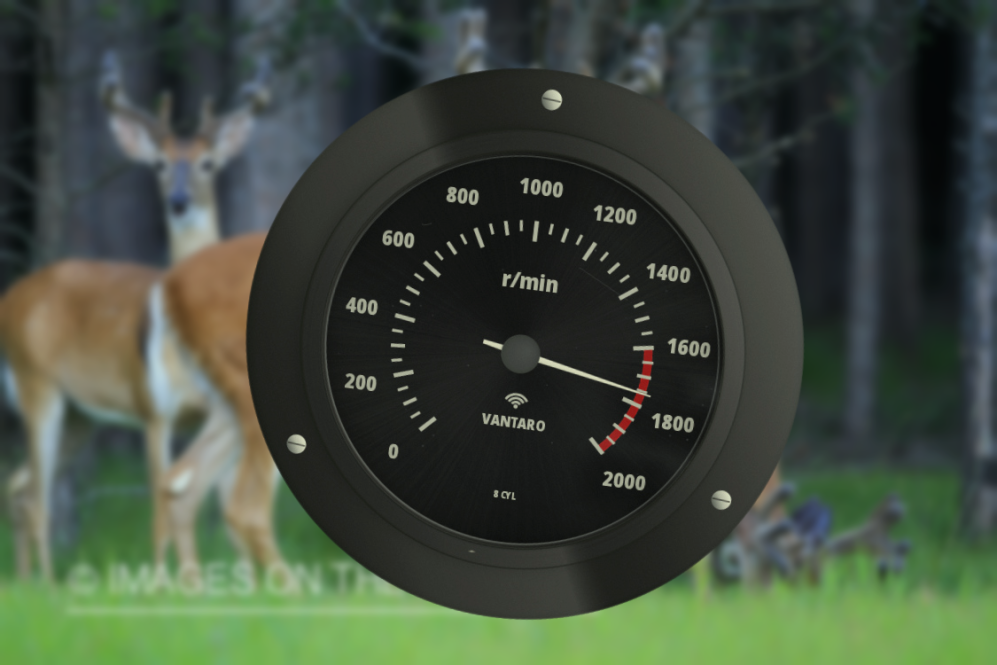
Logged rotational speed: value=1750 unit=rpm
